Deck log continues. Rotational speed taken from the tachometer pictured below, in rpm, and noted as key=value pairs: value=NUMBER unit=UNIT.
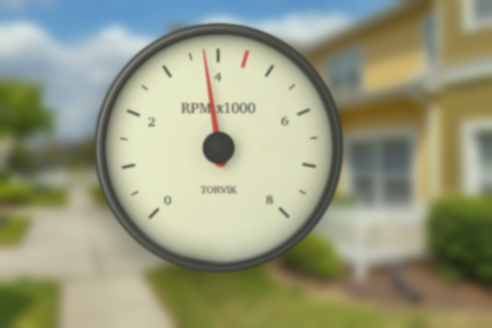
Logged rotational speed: value=3750 unit=rpm
